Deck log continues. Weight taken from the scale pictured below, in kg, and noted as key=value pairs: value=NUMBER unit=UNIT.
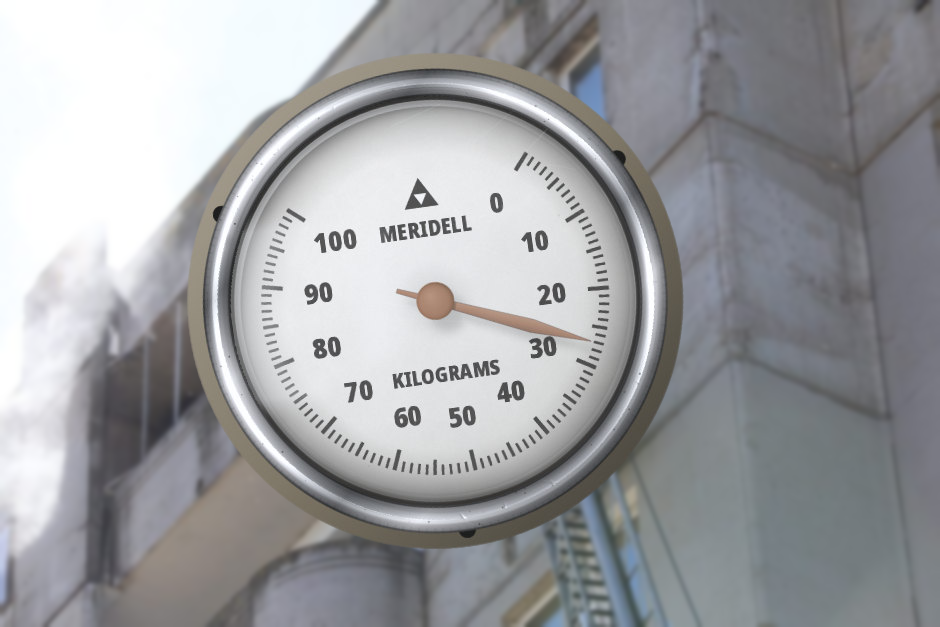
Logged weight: value=27 unit=kg
